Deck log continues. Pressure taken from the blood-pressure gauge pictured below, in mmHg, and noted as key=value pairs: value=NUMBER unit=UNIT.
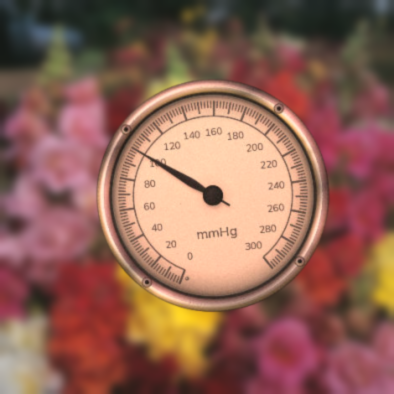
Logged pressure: value=100 unit=mmHg
